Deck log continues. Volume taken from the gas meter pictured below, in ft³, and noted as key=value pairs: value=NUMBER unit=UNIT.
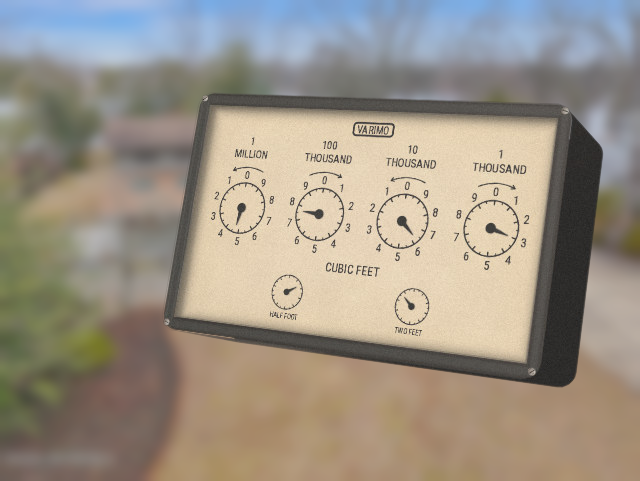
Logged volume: value=476300 unit=ft³
